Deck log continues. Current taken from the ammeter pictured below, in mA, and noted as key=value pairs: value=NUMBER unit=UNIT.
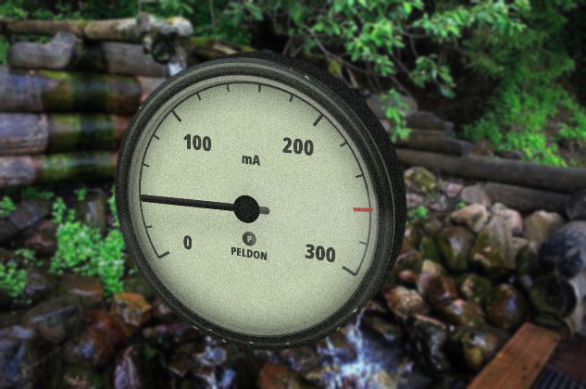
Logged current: value=40 unit=mA
